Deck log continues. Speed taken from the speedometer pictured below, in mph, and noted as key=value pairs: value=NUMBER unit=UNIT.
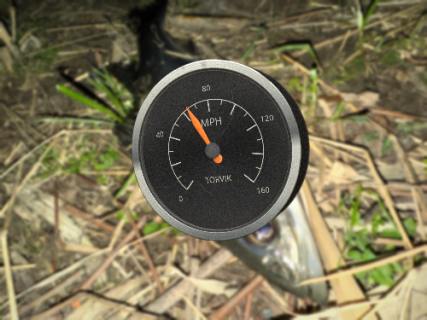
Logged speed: value=65 unit=mph
